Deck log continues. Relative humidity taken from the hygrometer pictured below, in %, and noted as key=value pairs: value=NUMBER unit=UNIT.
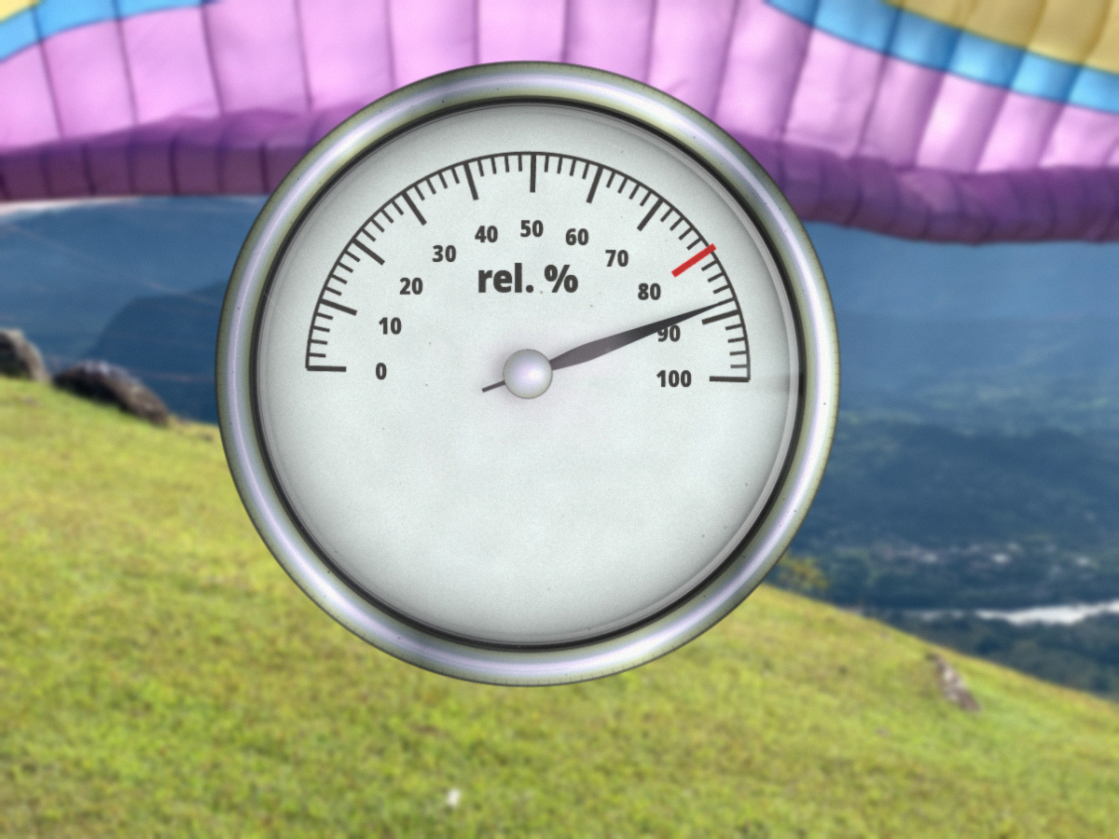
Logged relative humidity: value=88 unit=%
